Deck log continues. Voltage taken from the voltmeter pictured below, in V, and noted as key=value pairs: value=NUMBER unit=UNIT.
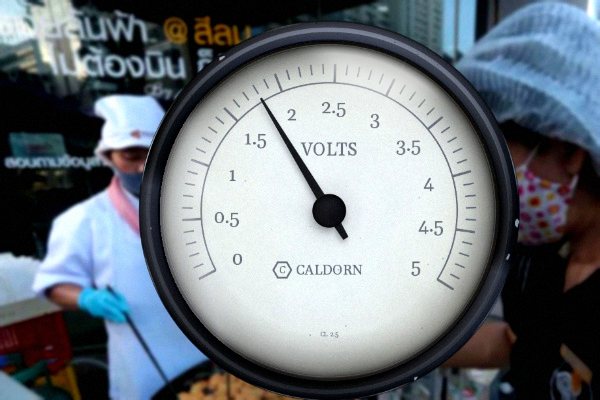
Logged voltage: value=1.8 unit=V
